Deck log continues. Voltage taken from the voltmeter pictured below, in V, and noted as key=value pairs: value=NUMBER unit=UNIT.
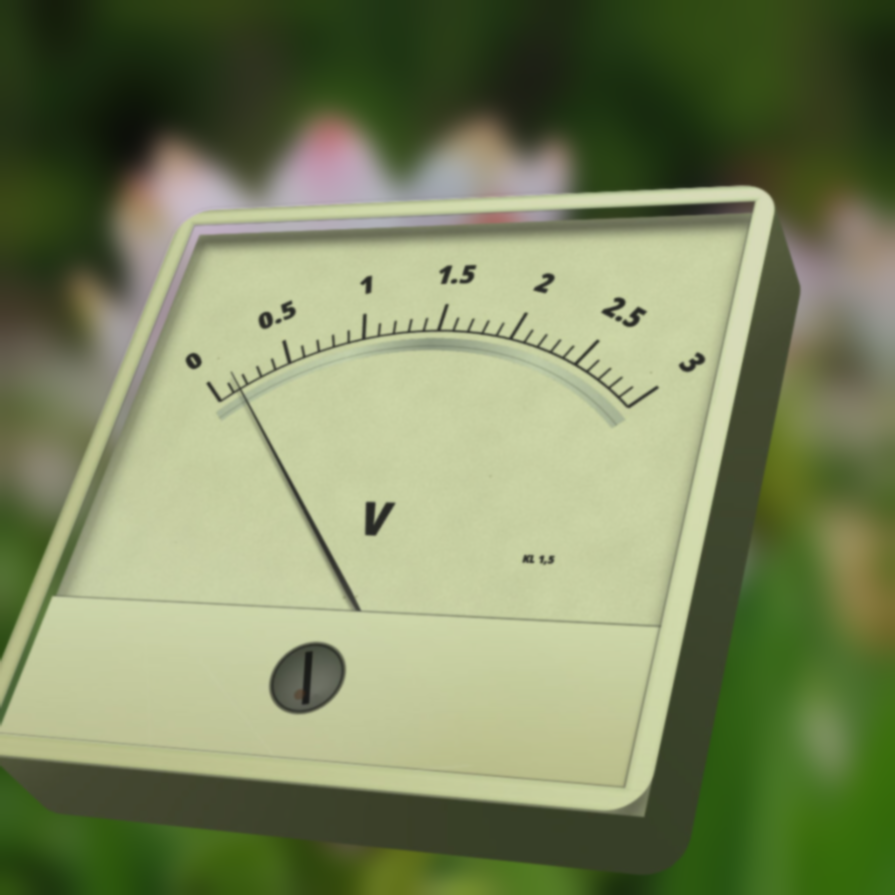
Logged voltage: value=0.15 unit=V
